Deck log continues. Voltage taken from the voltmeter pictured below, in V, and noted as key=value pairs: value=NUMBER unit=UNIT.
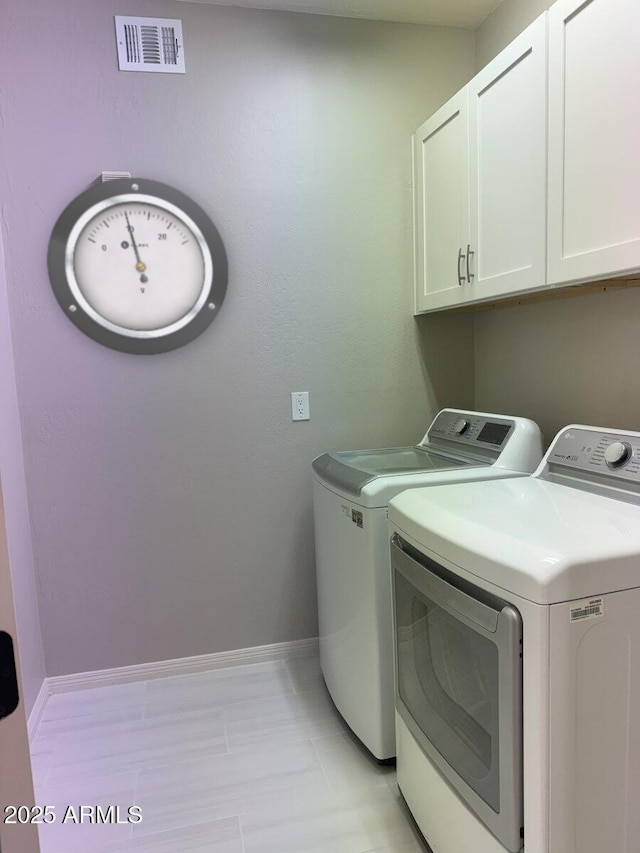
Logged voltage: value=10 unit=V
